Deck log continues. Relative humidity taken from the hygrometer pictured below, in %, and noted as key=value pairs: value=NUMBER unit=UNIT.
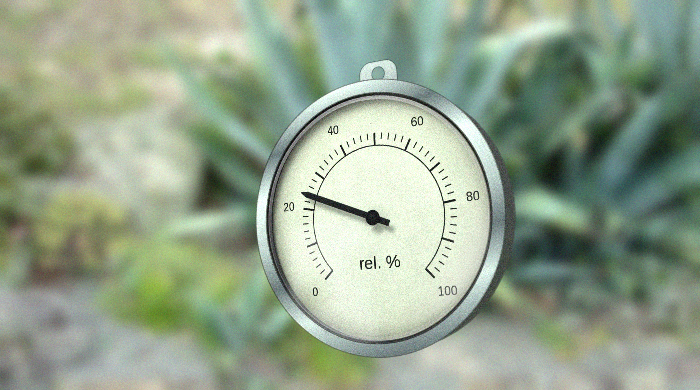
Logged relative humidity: value=24 unit=%
